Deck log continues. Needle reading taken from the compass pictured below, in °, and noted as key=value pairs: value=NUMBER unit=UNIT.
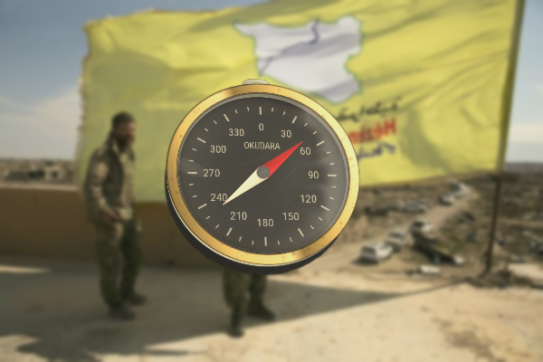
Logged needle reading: value=50 unit=°
